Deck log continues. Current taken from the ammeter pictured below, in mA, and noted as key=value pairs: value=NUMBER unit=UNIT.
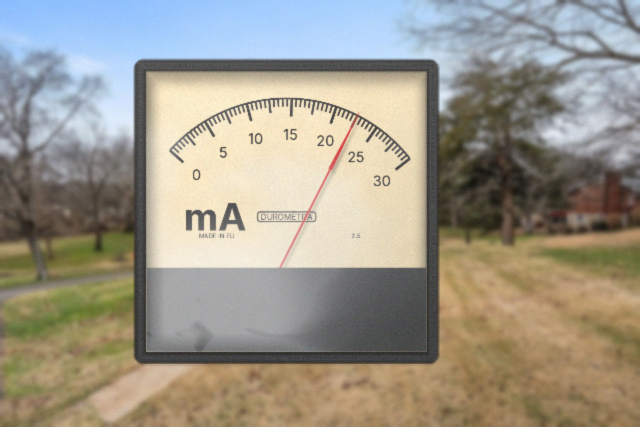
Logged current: value=22.5 unit=mA
